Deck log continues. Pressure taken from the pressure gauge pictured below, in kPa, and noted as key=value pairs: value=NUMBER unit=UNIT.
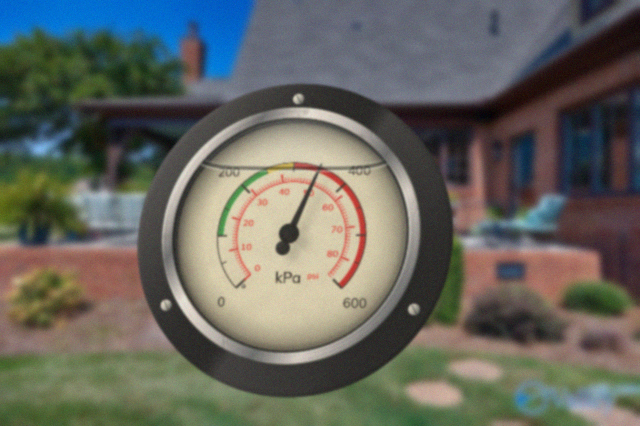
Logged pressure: value=350 unit=kPa
